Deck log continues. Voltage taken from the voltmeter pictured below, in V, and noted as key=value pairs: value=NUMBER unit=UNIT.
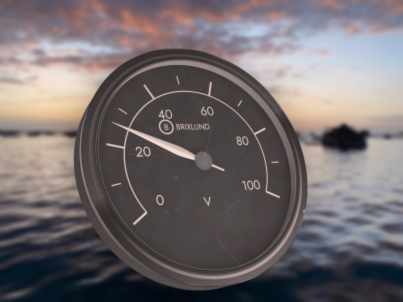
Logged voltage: value=25 unit=V
